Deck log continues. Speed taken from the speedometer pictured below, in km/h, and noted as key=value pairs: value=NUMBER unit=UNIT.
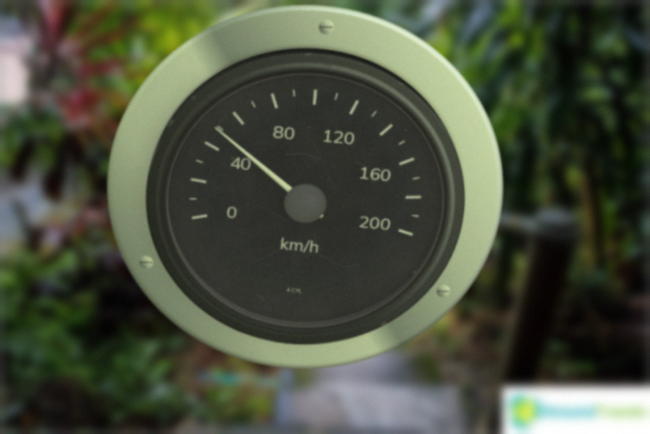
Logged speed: value=50 unit=km/h
